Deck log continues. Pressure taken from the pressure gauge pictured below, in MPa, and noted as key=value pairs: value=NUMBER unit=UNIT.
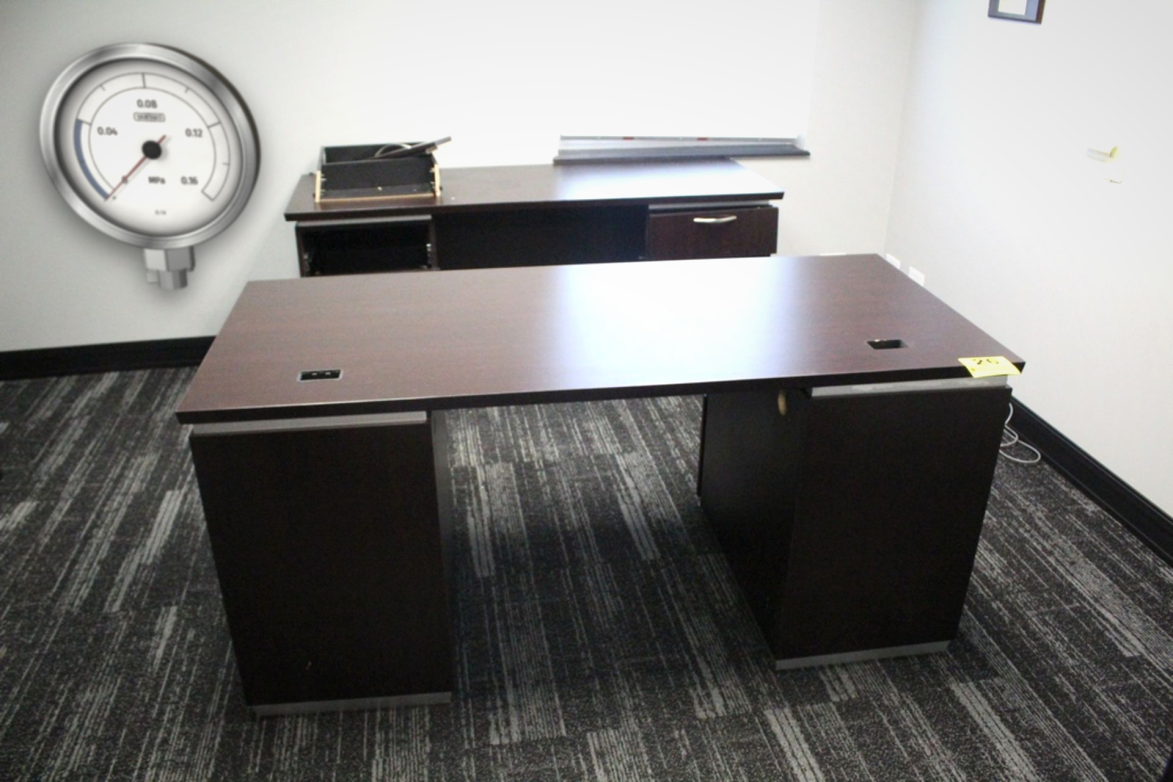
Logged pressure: value=0 unit=MPa
